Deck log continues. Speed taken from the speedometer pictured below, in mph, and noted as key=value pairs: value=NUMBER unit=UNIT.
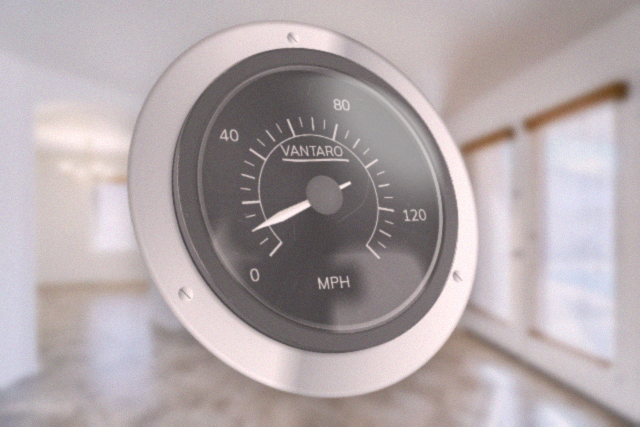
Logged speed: value=10 unit=mph
